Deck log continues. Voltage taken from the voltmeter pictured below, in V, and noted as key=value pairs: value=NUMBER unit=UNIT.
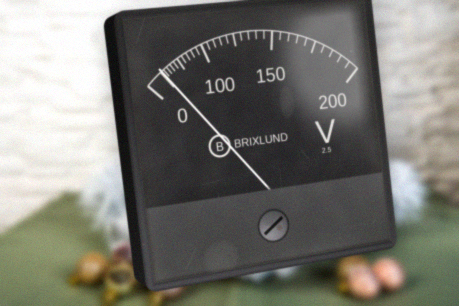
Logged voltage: value=50 unit=V
